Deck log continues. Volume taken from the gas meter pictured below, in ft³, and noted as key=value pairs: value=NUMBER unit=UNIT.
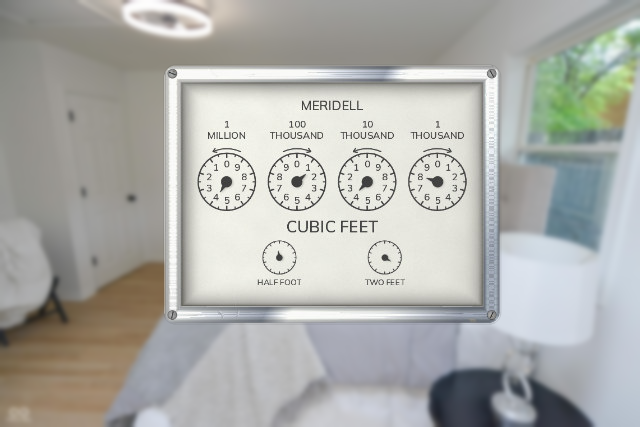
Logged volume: value=413800 unit=ft³
